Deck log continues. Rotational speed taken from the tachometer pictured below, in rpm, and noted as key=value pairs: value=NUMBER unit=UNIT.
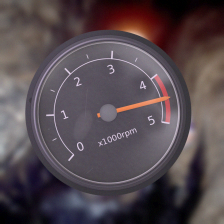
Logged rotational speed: value=4500 unit=rpm
